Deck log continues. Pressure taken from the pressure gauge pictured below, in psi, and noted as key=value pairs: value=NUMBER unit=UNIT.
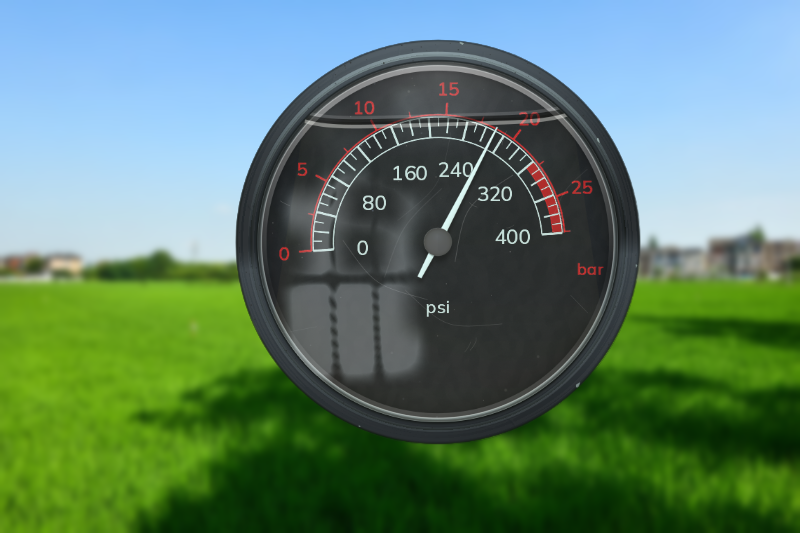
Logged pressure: value=270 unit=psi
